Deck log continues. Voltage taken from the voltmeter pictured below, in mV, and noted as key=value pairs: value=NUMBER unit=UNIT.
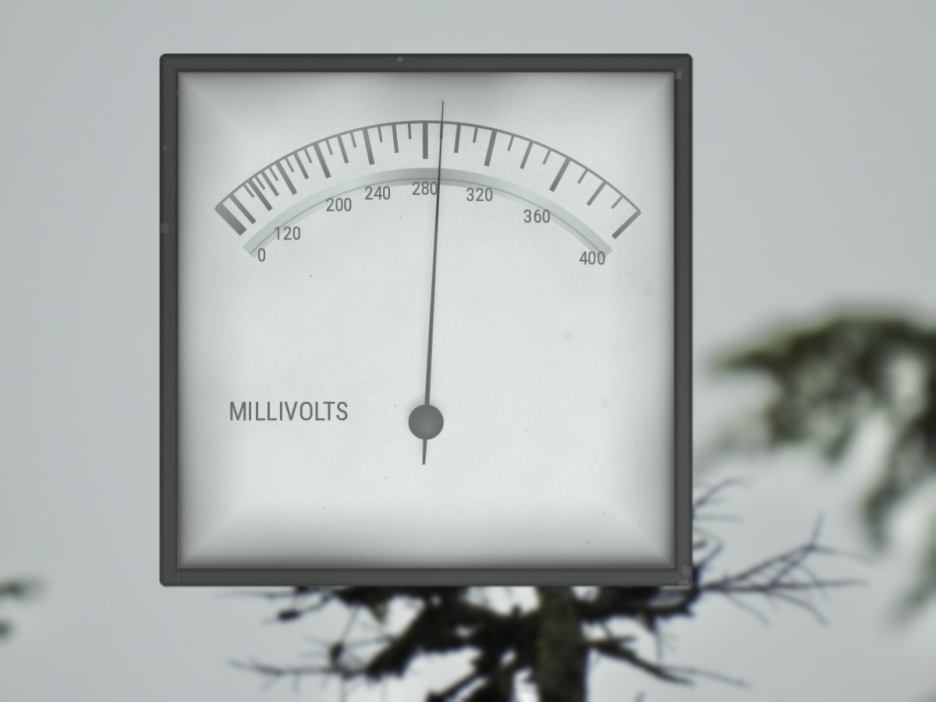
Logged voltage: value=290 unit=mV
